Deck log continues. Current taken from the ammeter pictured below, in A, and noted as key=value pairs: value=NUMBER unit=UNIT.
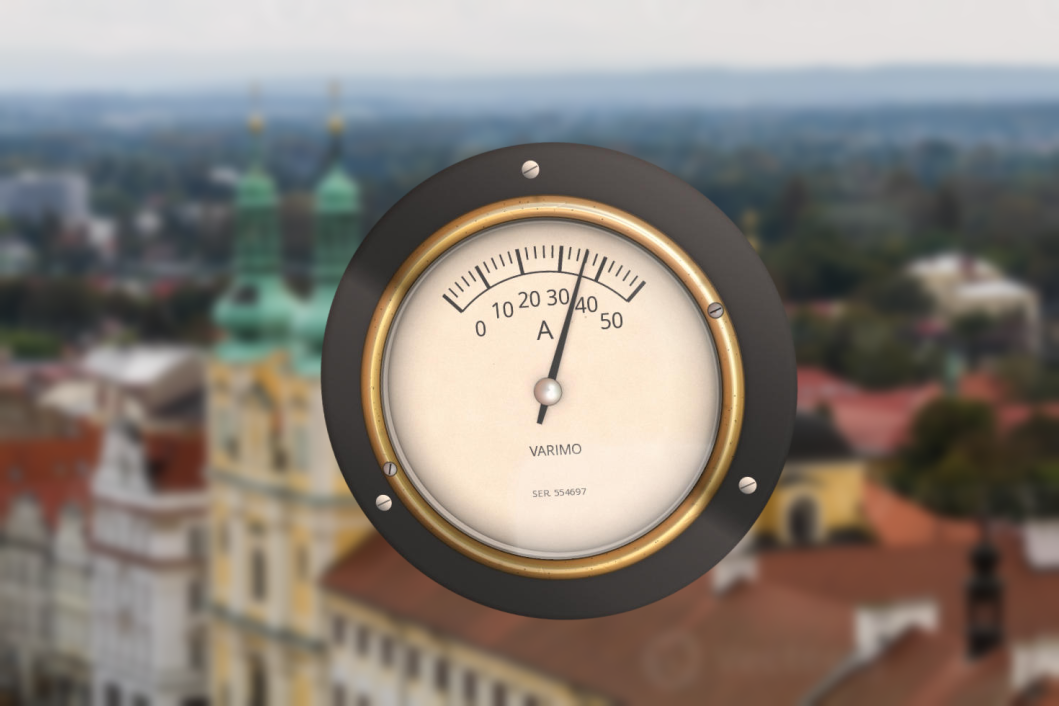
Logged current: value=36 unit=A
